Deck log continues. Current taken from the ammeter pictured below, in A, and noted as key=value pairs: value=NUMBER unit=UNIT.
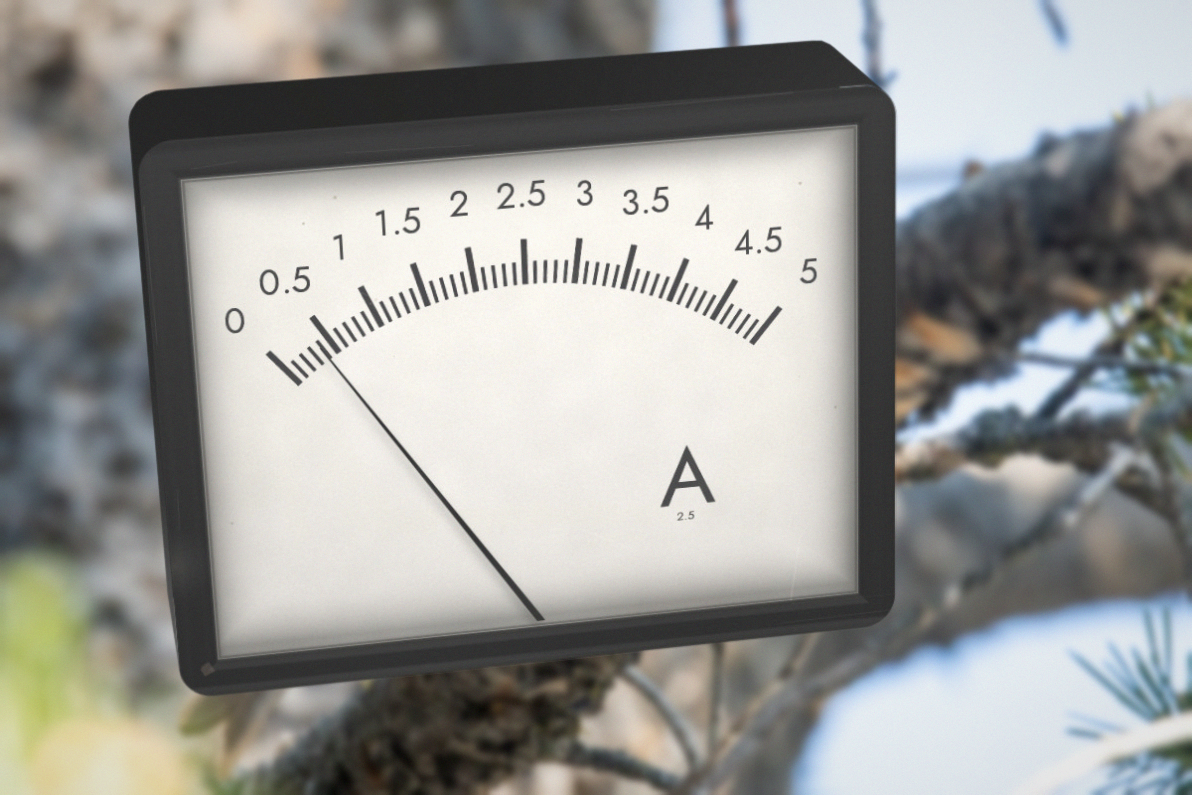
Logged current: value=0.4 unit=A
